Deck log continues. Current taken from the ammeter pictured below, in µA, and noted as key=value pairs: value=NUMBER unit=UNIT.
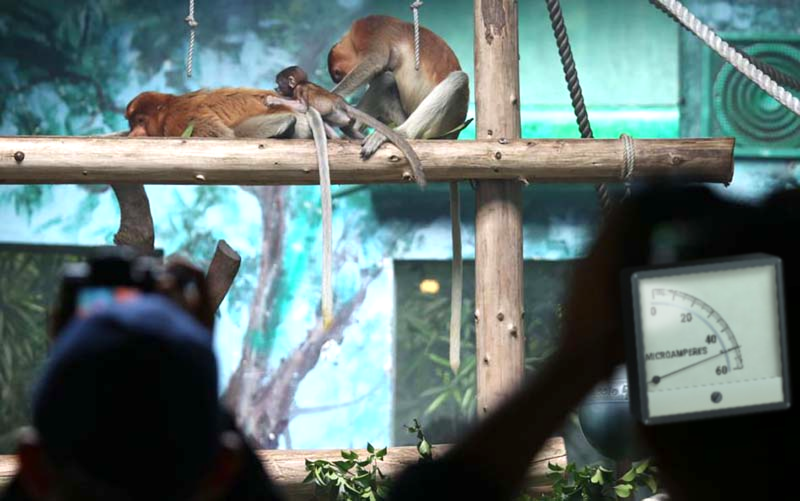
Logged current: value=50 unit=µA
